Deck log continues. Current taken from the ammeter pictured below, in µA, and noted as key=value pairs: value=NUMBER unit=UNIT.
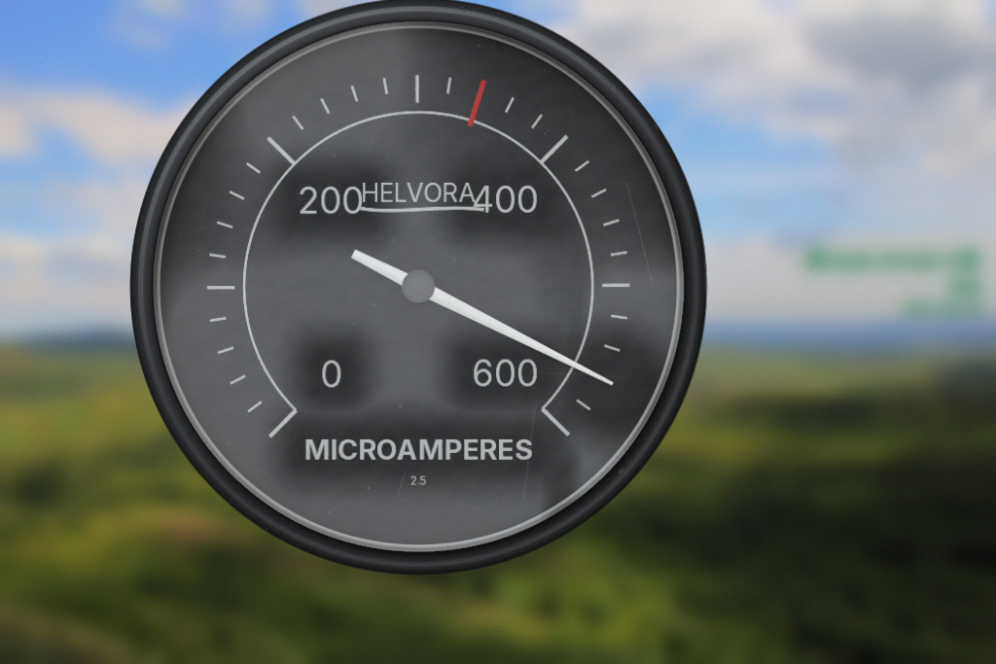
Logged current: value=560 unit=µA
